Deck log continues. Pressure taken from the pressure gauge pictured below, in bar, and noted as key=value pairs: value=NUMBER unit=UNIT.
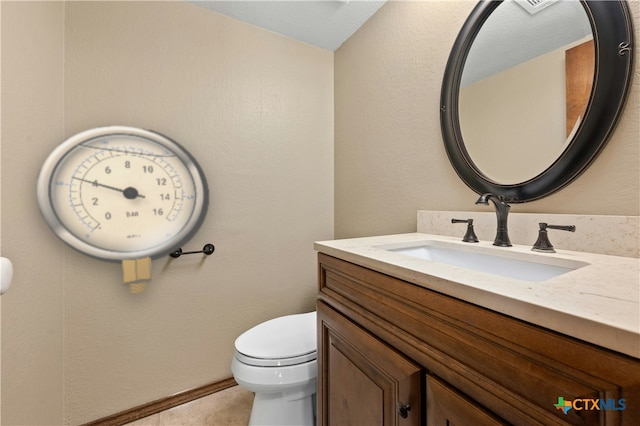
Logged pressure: value=4 unit=bar
